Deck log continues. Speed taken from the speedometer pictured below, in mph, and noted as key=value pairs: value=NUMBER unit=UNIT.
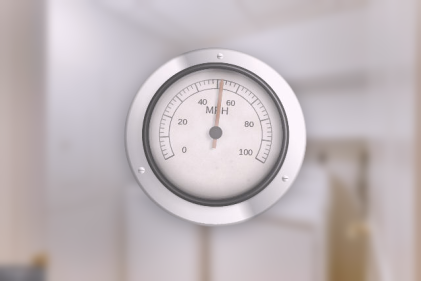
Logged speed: value=52 unit=mph
